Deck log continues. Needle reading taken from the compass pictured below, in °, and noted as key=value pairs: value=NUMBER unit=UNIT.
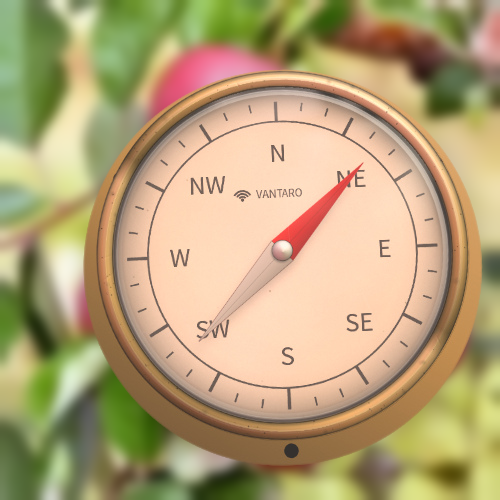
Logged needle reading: value=45 unit=°
